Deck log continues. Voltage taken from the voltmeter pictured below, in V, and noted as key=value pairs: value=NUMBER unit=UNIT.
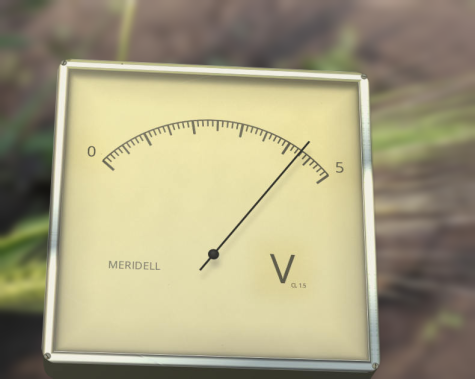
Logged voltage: value=4.3 unit=V
